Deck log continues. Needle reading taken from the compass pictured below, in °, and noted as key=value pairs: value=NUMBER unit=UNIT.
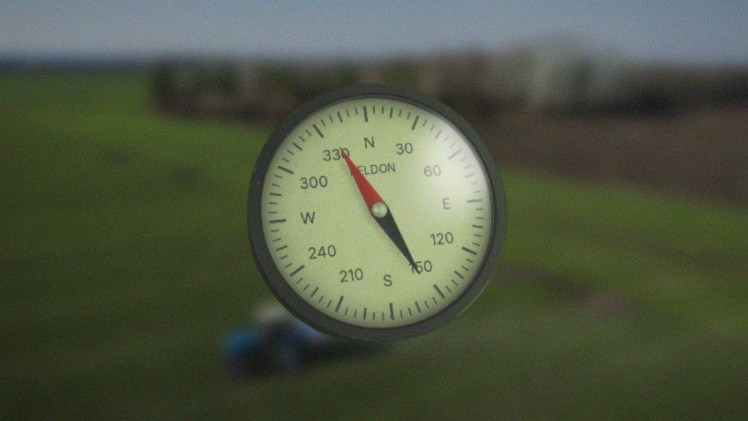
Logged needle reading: value=335 unit=°
